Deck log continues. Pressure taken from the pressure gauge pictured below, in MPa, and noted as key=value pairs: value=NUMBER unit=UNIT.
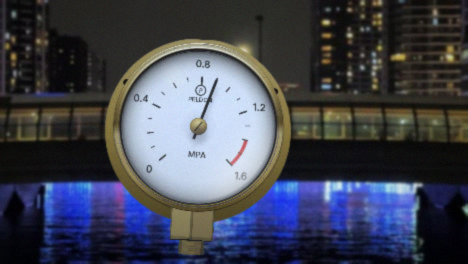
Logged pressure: value=0.9 unit=MPa
